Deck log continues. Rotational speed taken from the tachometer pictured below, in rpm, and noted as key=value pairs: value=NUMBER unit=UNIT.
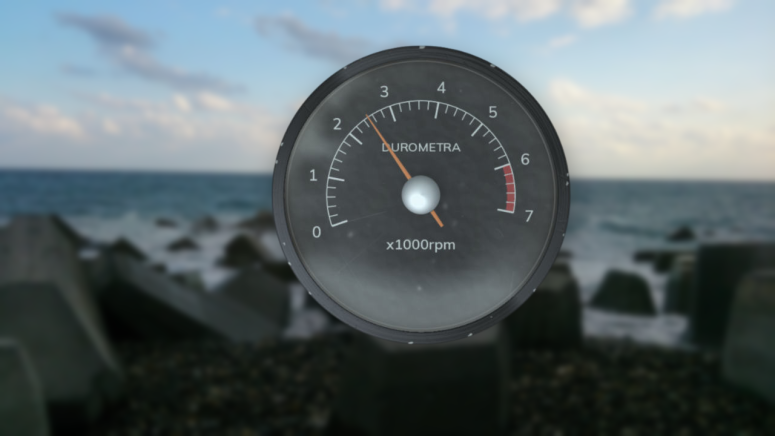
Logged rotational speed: value=2500 unit=rpm
